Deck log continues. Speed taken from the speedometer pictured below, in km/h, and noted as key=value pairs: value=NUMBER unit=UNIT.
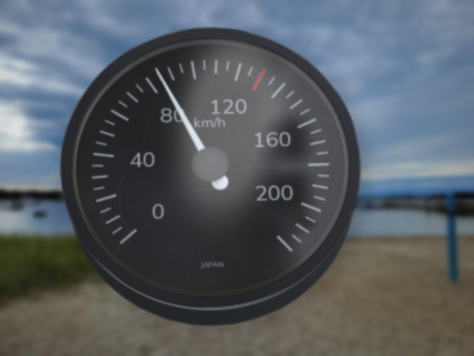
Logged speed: value=85 unit=km/h
